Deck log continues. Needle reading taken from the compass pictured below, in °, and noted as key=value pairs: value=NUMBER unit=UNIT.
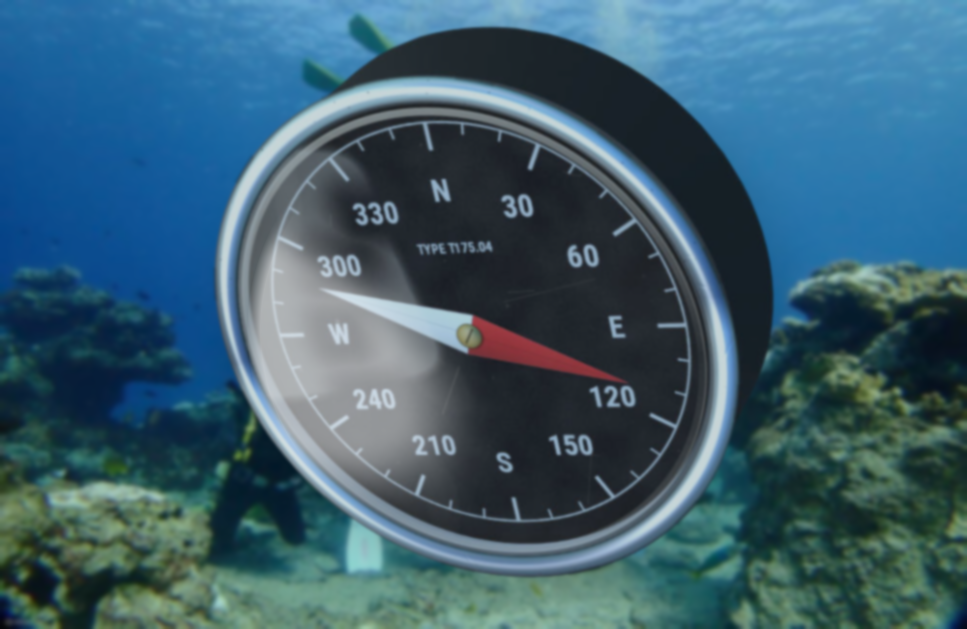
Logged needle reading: value=110 unit=°
